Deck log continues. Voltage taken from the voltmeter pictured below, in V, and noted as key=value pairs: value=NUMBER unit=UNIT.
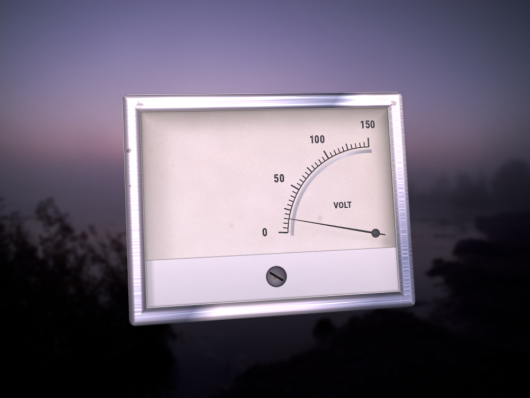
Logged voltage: value=15 unit=V
